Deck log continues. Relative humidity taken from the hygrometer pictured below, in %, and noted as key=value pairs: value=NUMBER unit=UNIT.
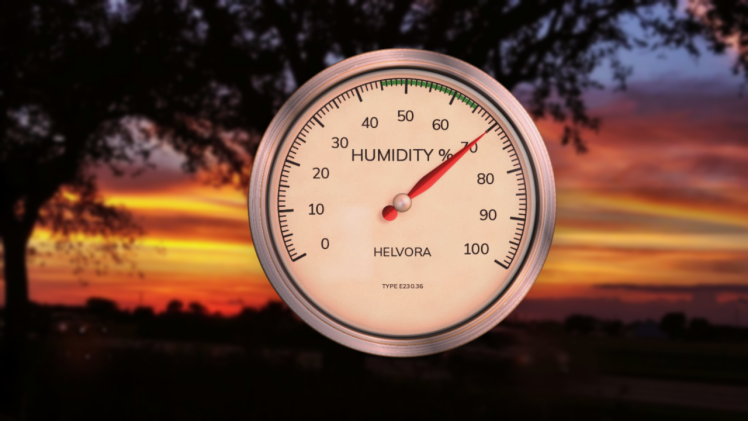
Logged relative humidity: value=70 unit=%
